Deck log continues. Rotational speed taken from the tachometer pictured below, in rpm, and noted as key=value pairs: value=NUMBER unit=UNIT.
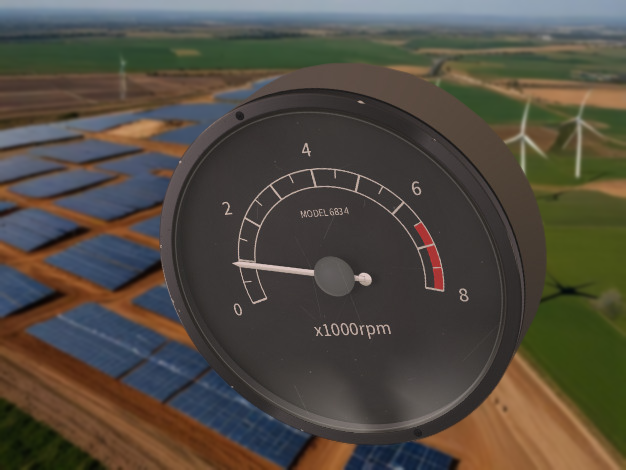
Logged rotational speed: value=1000 unit=rpm
